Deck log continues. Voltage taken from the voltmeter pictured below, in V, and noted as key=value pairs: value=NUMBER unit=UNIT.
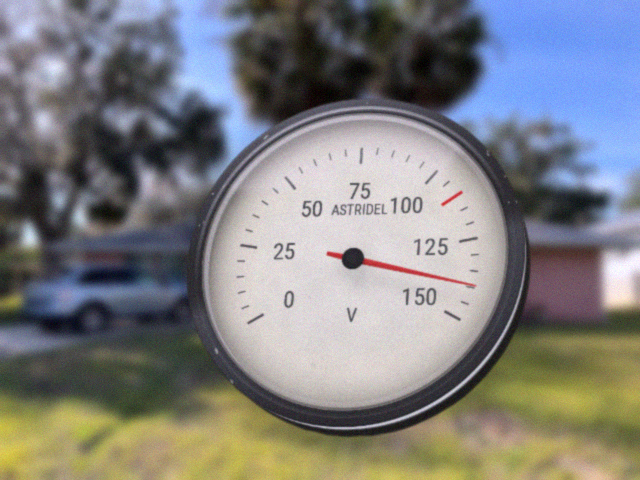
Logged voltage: value=140 unit=V
